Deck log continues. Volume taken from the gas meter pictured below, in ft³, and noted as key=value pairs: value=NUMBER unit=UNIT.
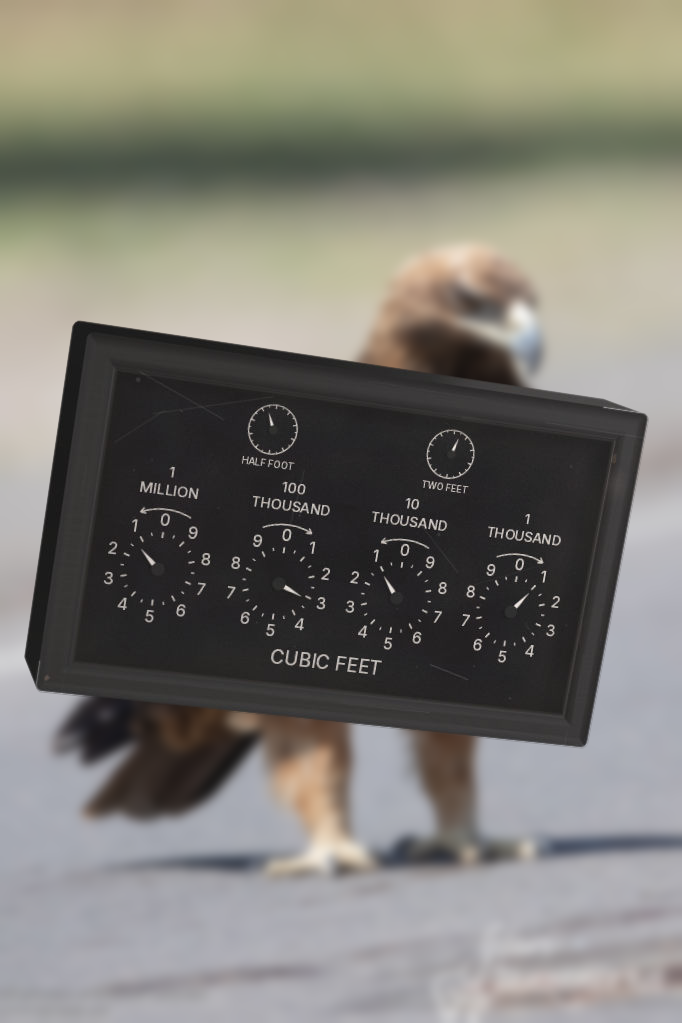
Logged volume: value=131100 unit=ft³
